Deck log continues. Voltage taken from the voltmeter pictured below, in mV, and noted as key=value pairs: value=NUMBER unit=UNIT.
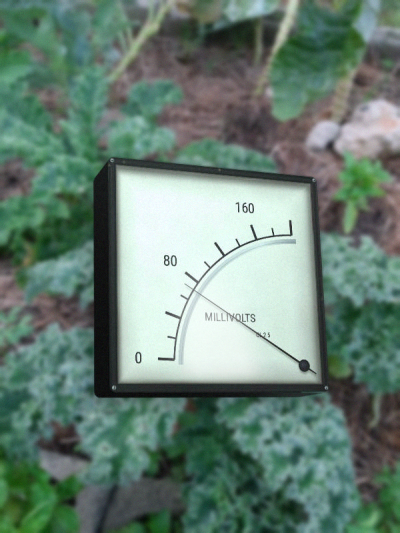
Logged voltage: value=70 unit=mV
